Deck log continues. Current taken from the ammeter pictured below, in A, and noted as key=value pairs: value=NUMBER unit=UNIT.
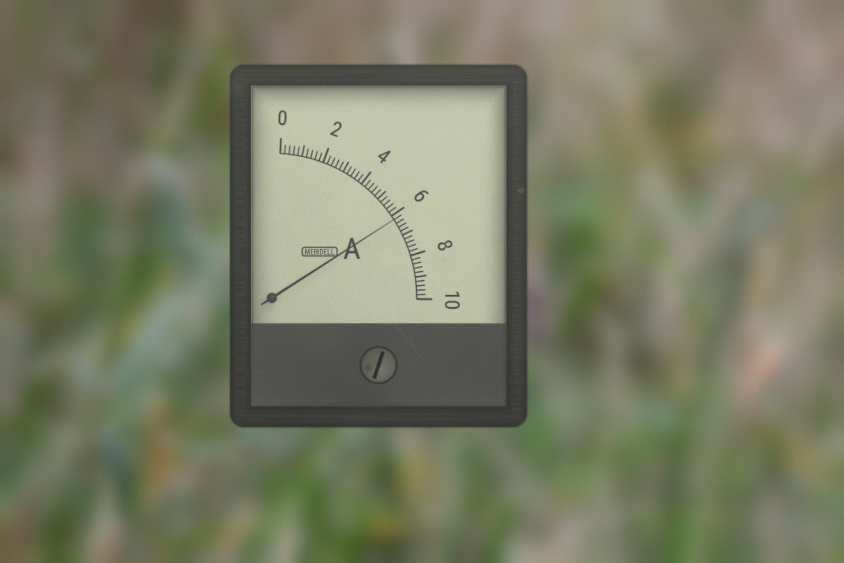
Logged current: value=6.2 unit=A
